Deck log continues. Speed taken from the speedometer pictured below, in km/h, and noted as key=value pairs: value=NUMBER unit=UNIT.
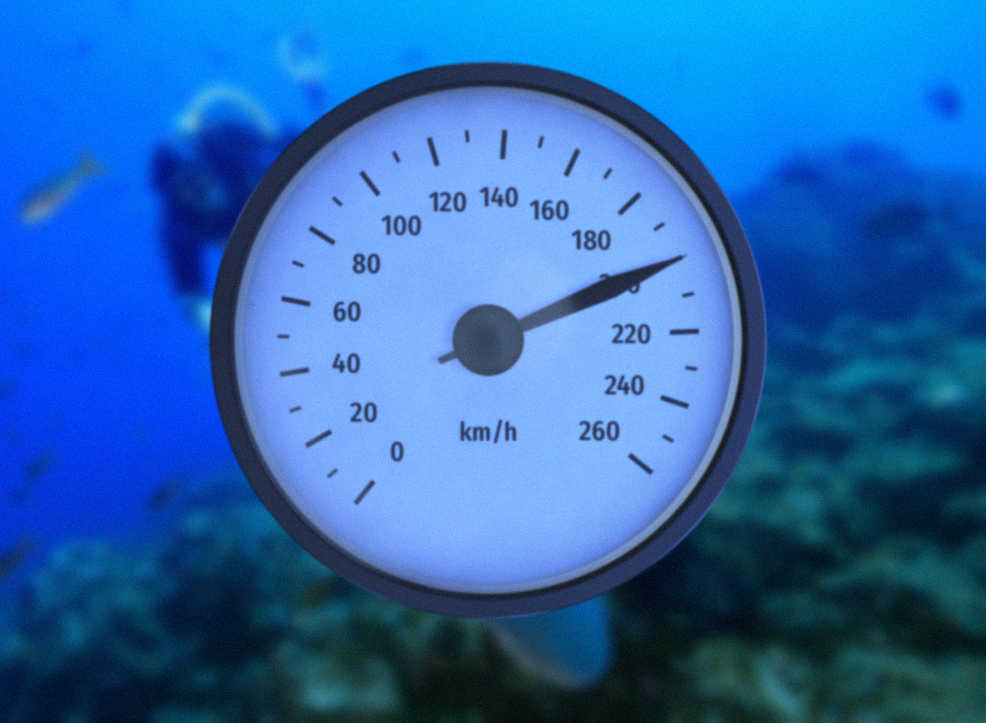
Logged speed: value=200 unit=km/h
